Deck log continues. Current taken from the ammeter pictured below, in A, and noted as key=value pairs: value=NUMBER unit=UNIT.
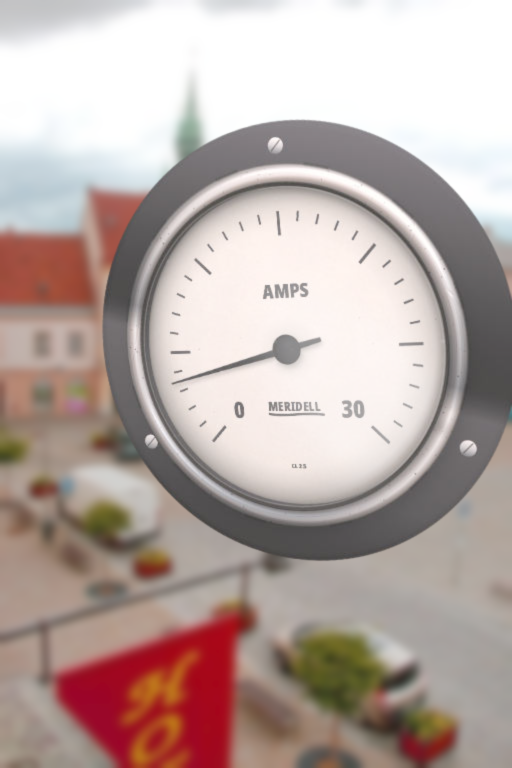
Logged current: value=3.5 unit=A
